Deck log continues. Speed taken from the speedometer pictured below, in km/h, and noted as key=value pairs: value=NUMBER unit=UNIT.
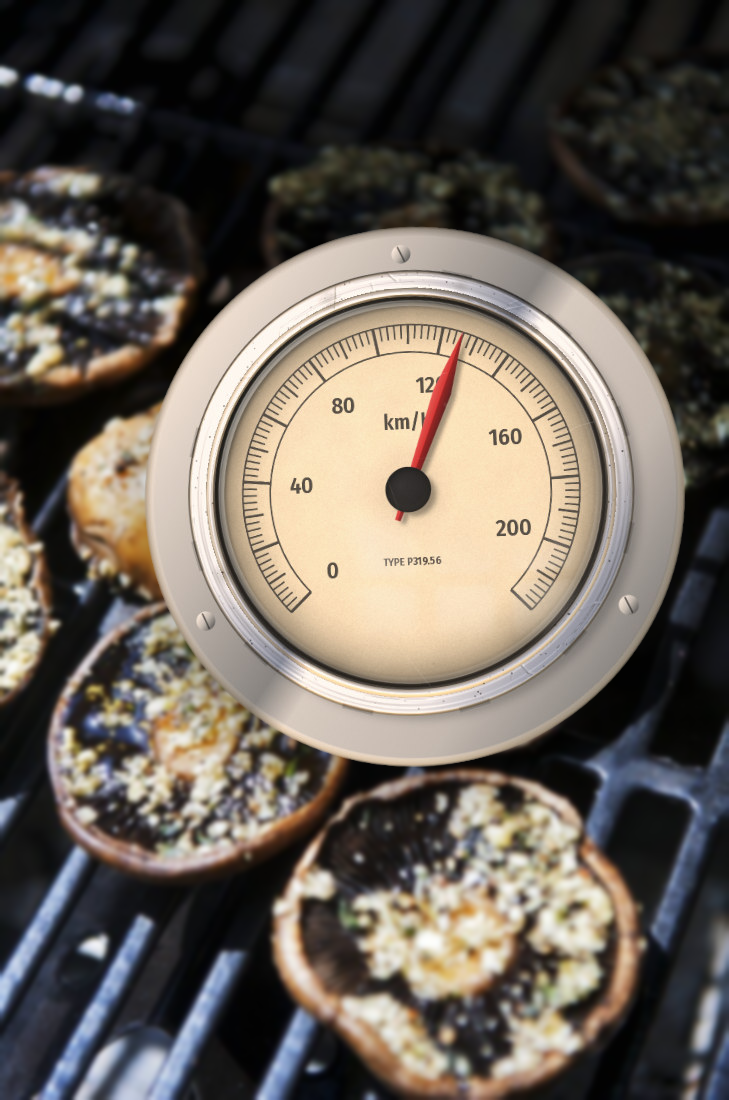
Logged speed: value=126 unit=km/h
